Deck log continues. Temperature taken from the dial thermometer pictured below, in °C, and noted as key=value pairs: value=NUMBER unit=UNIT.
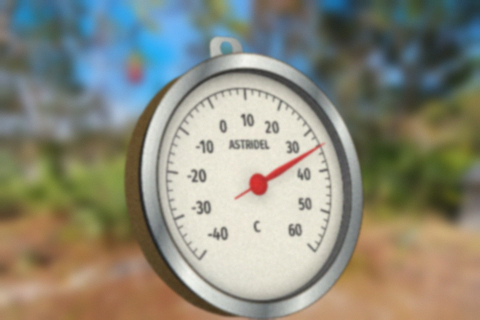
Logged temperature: value=34 unit=°C
